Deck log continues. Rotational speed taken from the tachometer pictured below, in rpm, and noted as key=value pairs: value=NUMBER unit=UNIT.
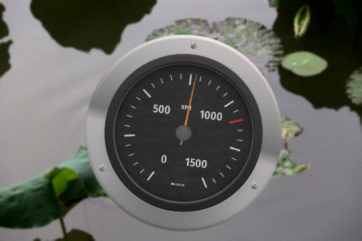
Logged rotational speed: value=775 unit=rpm
